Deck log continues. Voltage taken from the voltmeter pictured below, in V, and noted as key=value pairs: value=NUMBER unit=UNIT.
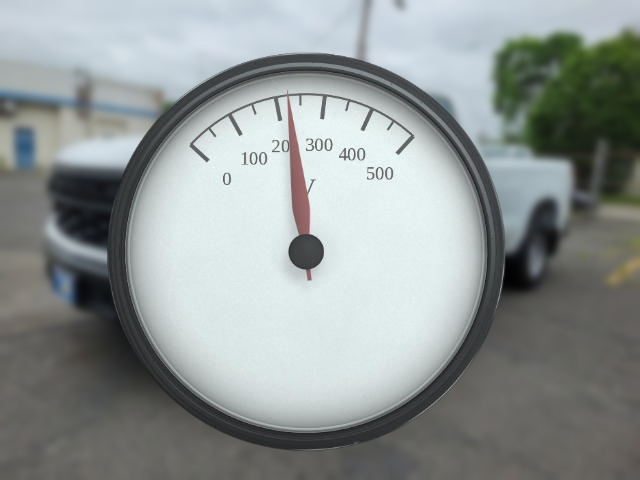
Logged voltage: value=225 unit=V
